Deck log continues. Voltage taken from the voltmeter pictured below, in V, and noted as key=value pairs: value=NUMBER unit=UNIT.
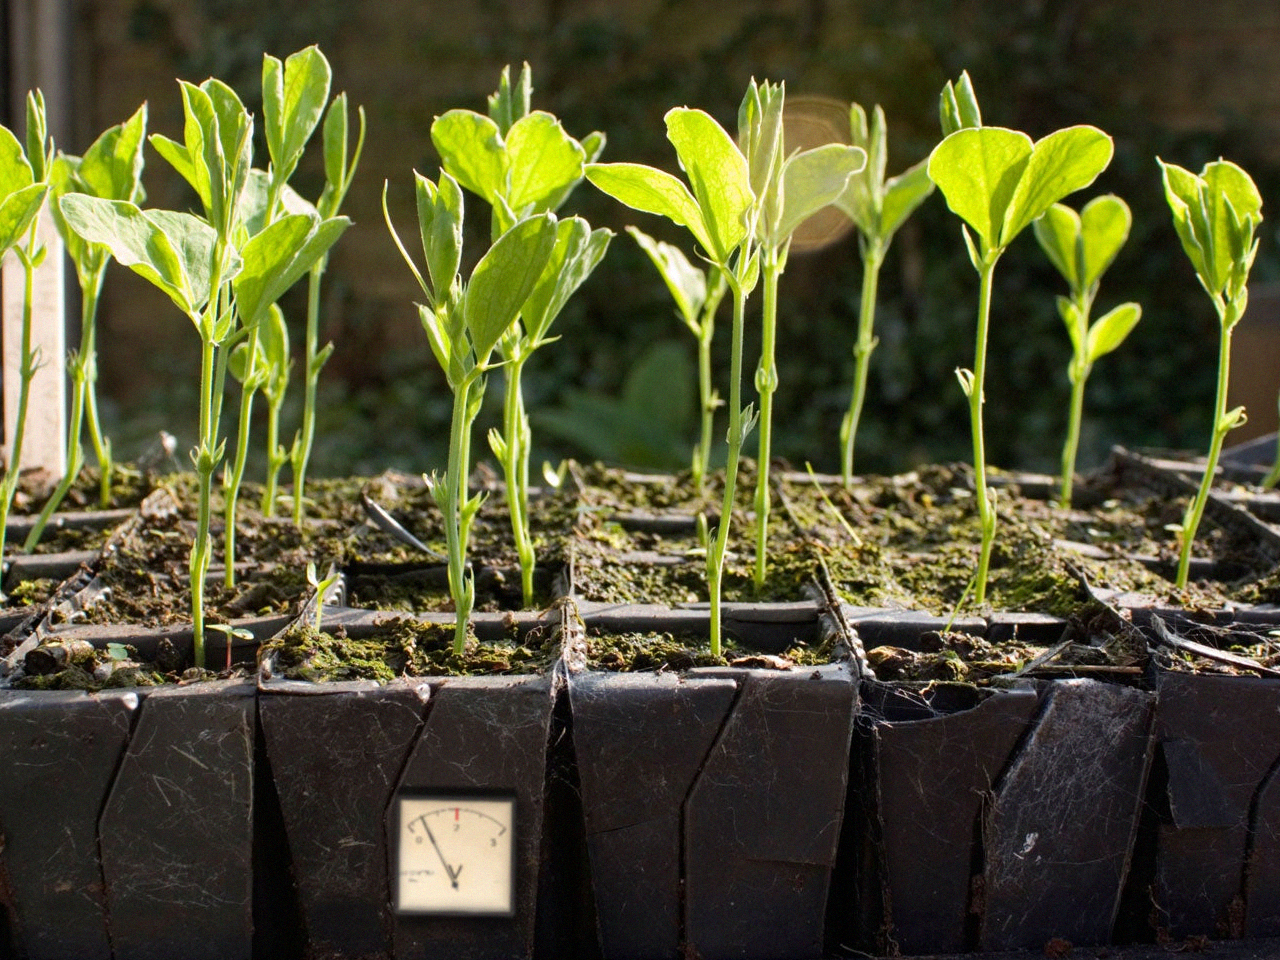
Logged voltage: value=1 unit=V
